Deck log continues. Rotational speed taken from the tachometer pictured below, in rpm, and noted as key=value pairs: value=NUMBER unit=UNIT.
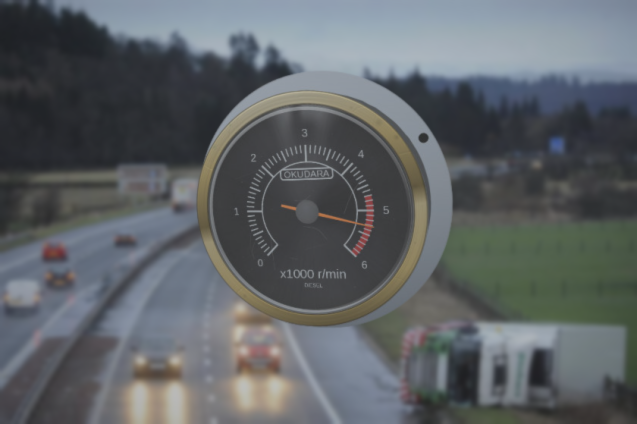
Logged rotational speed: value=5300 unit=rpm
